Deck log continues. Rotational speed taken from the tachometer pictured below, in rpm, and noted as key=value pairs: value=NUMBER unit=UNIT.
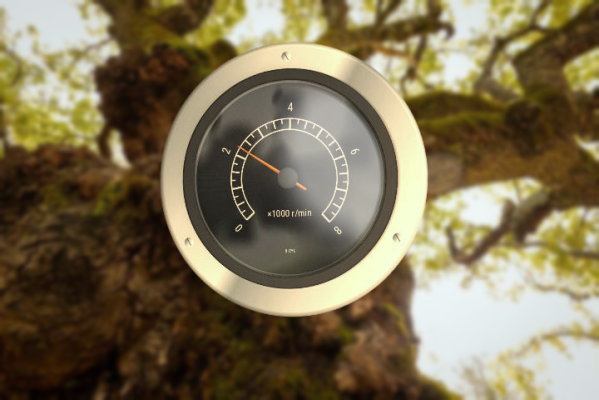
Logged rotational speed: value=2250 unit=rpm
